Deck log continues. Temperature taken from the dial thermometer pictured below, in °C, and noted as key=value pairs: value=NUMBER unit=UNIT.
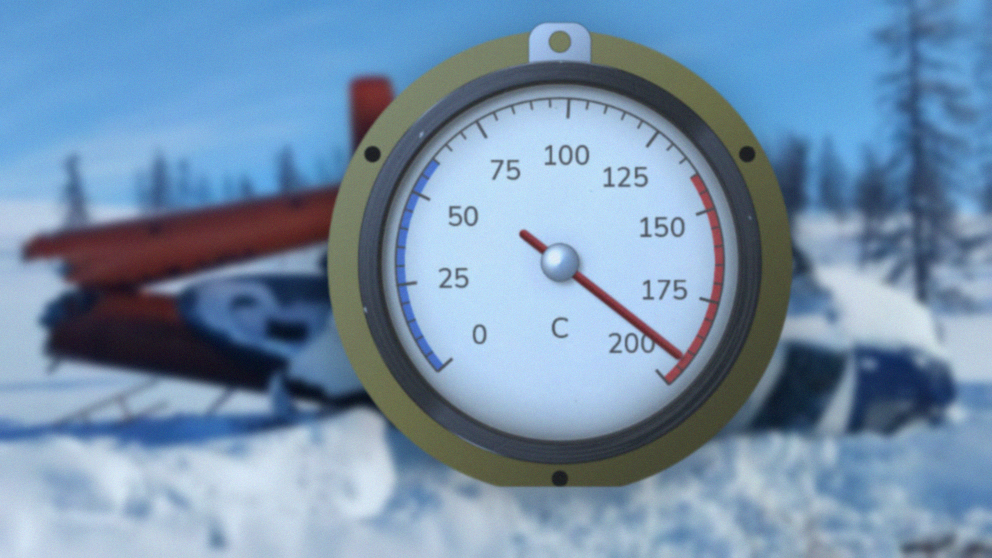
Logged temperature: value=192.5 unit=°C
